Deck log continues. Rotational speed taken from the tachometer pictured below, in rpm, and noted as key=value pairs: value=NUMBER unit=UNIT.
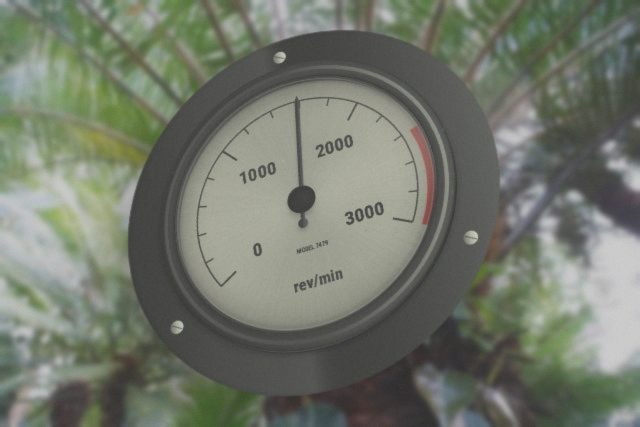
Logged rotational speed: value=1600 unit=rpm
